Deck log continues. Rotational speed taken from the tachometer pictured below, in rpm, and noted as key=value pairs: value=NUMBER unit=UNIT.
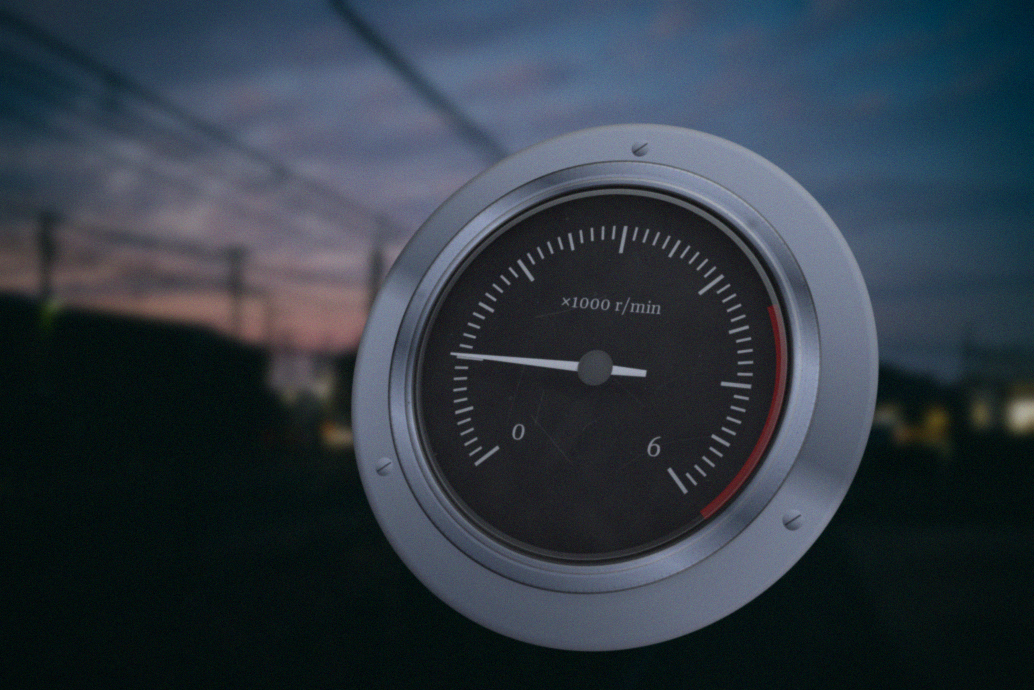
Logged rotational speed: value=1000 unit=rpm
